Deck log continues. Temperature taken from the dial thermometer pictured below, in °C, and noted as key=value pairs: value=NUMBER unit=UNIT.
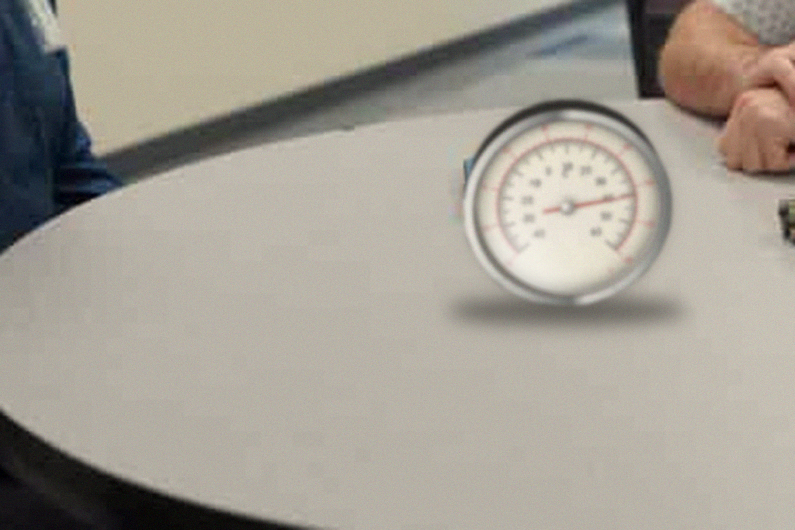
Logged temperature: value=40 unit=°C
